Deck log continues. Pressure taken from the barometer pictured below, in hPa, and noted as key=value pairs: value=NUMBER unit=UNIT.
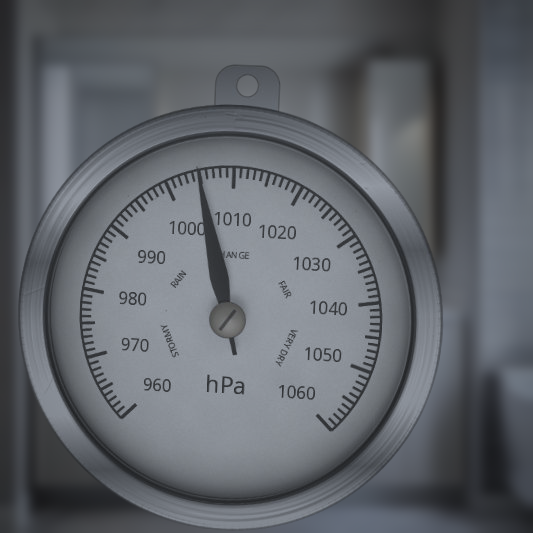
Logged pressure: value=1005 unit=hPa
